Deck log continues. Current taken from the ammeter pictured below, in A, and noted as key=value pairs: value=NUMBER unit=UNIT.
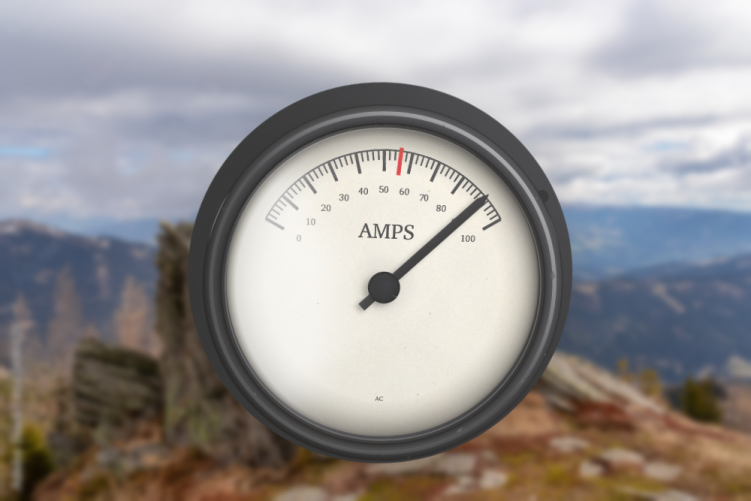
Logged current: value=90 unit=A
